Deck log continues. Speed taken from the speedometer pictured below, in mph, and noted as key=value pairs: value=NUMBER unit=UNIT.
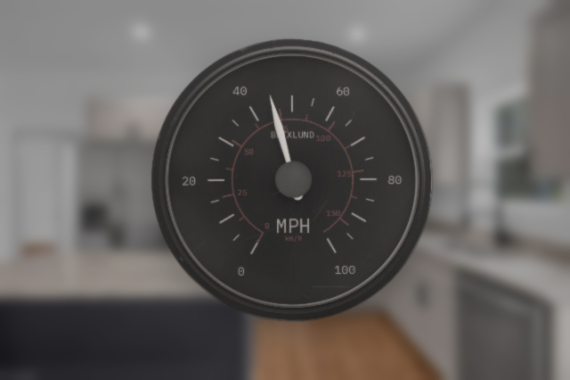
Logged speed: value=45 unit=mph
